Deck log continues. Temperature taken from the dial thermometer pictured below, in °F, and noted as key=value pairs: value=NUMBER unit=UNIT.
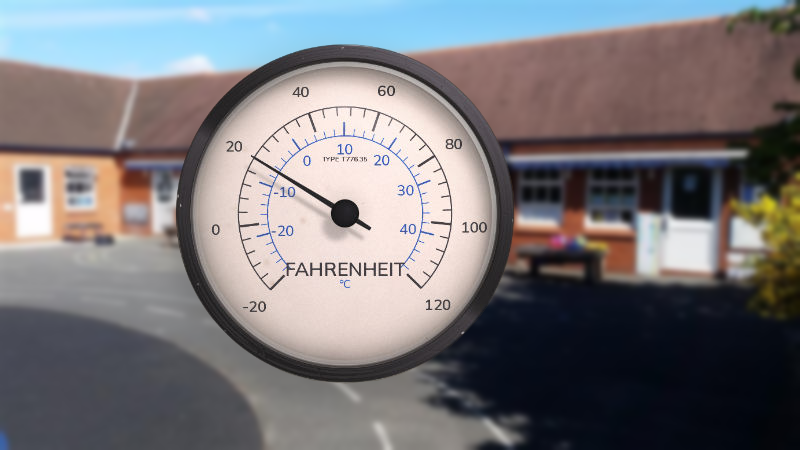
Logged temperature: value=20 unit=°F
